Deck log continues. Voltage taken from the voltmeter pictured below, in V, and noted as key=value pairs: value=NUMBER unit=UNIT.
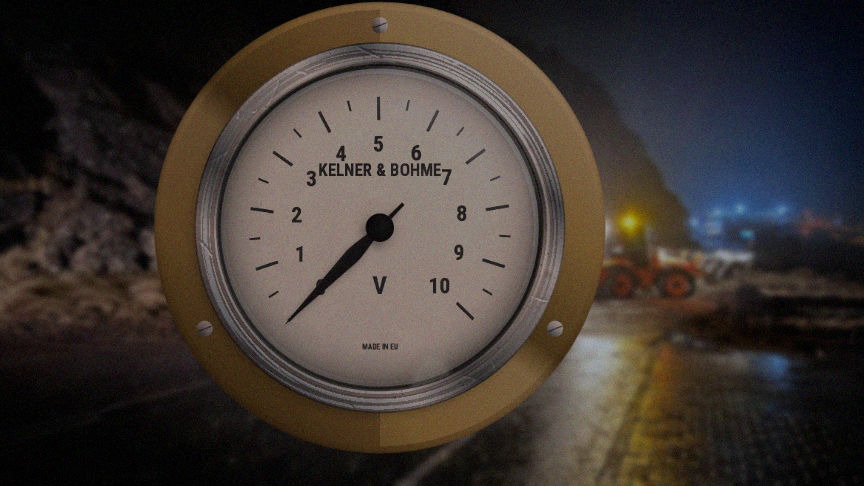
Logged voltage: value=0 unit=V
